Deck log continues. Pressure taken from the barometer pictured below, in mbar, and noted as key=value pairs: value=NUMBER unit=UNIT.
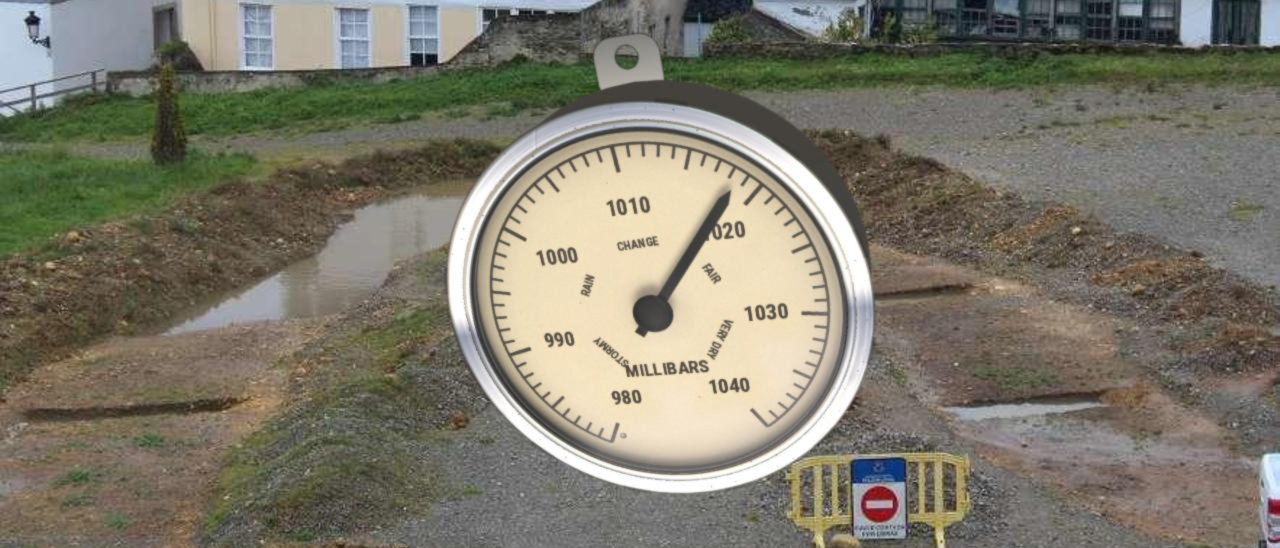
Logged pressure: value=1018.5 unit=mbar
